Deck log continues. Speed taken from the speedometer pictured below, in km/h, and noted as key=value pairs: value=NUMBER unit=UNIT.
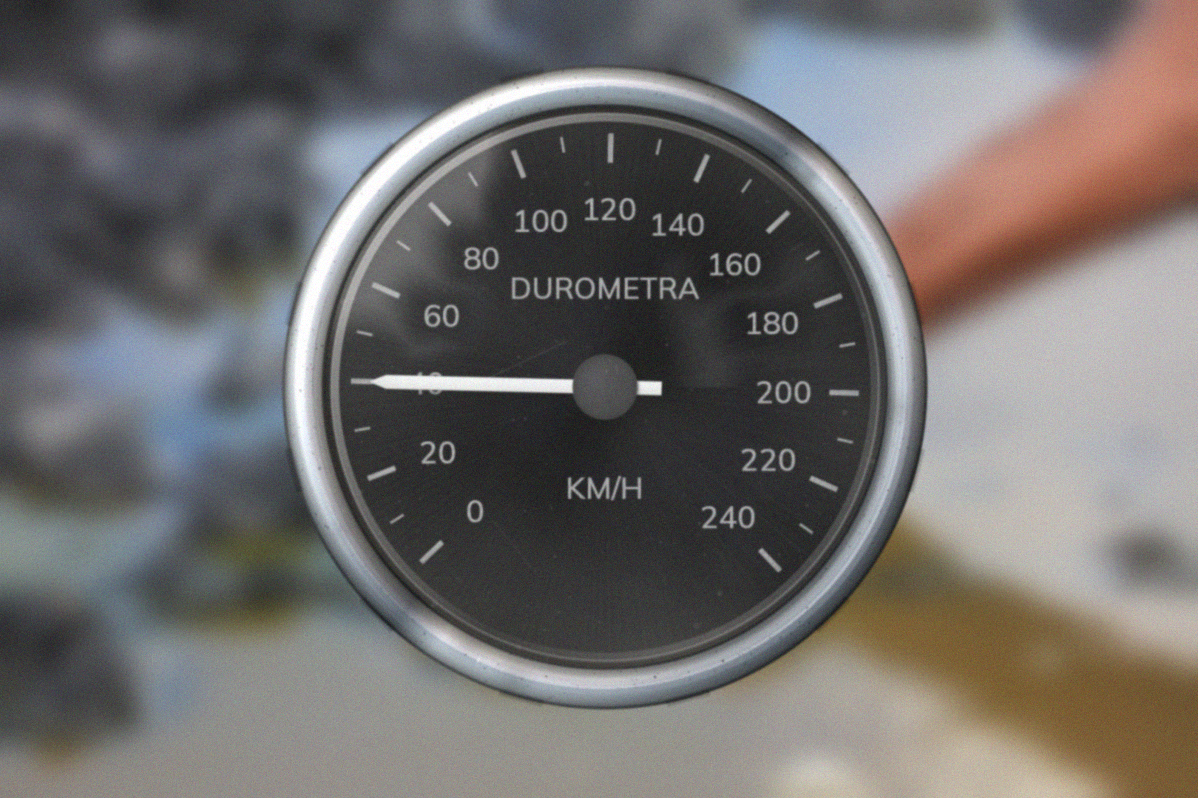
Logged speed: value=40 unit=km/h
